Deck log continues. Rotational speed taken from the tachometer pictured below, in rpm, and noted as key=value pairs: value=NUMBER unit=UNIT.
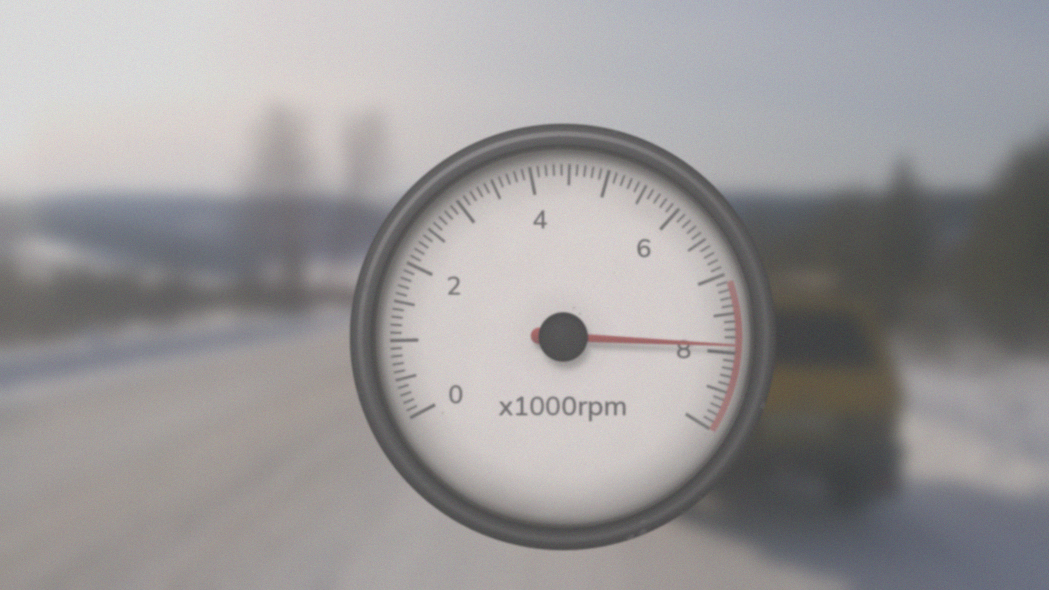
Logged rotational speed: value=7900 unit=rpm
